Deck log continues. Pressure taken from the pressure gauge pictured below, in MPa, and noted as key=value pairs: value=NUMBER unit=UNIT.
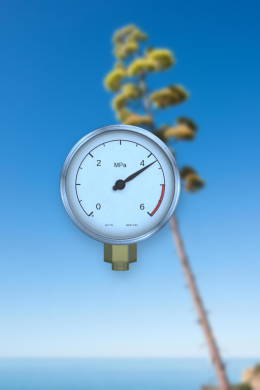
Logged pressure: value=4.25 unit=MPa
